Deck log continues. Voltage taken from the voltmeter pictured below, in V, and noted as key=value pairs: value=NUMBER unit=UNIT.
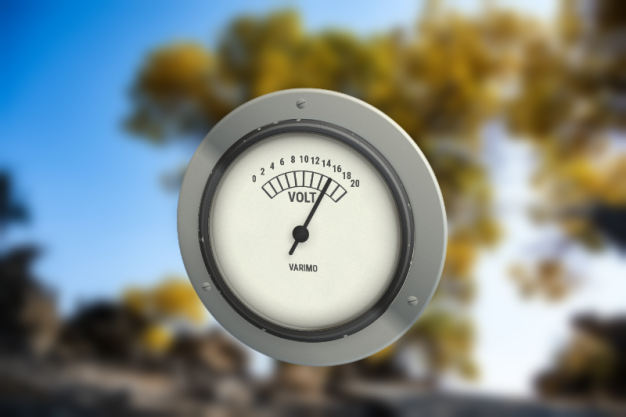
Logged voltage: value=16 unit=V
